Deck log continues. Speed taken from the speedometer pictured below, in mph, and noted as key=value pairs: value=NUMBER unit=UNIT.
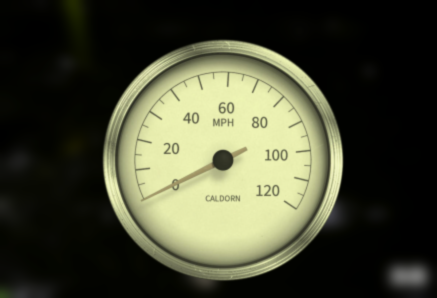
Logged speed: value=0 unit=mph
